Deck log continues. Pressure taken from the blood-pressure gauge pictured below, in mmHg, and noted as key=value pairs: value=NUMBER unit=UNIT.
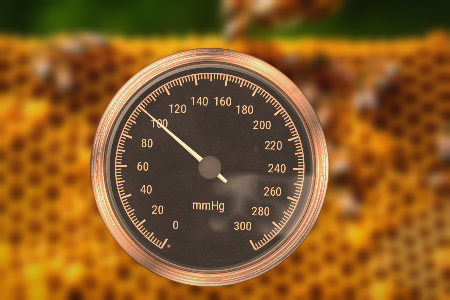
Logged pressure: value=100 unit=mmHg
